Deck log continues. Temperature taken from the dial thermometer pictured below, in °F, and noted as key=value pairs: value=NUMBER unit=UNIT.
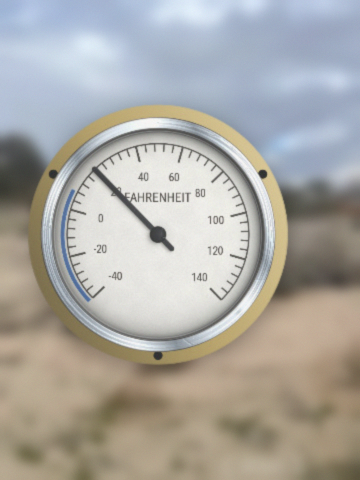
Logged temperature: value=20 unit=°F
